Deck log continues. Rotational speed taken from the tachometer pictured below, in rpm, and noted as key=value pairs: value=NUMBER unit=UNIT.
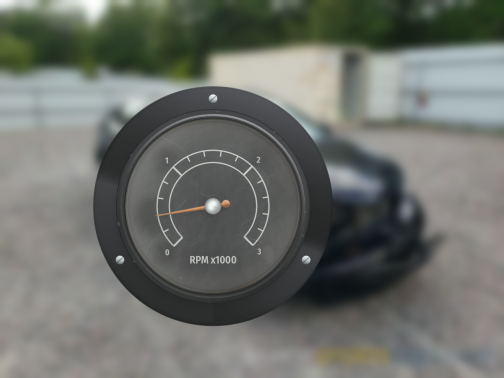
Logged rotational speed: value=400 unit=rpm
